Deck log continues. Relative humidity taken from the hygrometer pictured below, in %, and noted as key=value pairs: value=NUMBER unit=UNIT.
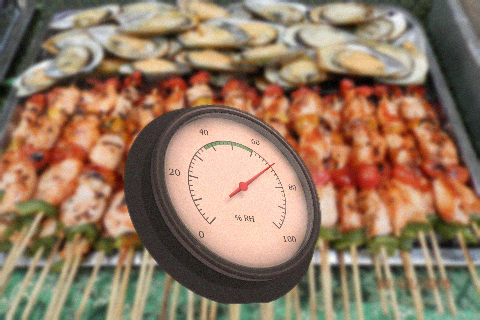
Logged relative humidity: value=70 unit=%
